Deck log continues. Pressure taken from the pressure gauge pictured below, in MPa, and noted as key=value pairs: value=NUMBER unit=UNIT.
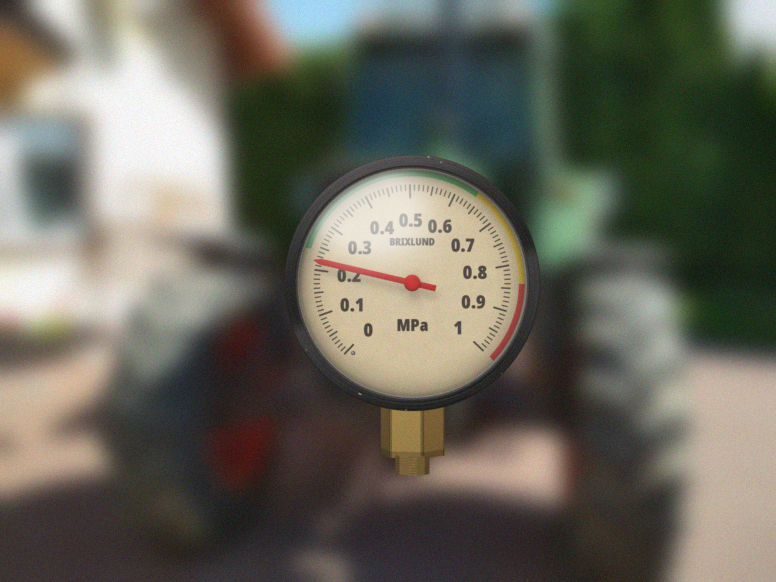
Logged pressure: value=0.22 unit=MPa
